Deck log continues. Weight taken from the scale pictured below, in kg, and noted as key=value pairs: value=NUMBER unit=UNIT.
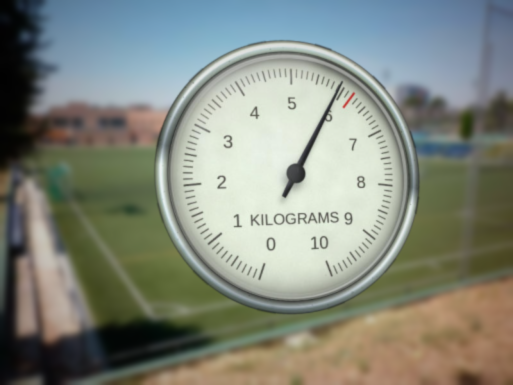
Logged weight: value=5.9 unit=kg
